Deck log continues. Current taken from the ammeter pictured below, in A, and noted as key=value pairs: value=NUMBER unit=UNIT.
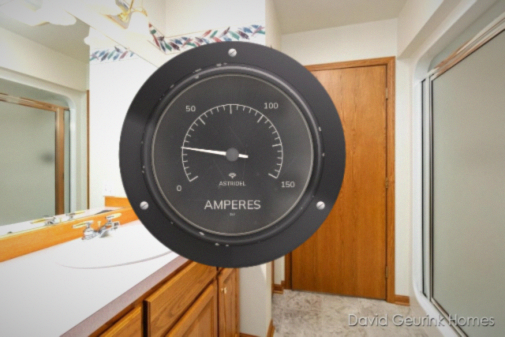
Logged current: value=25 unit=A
